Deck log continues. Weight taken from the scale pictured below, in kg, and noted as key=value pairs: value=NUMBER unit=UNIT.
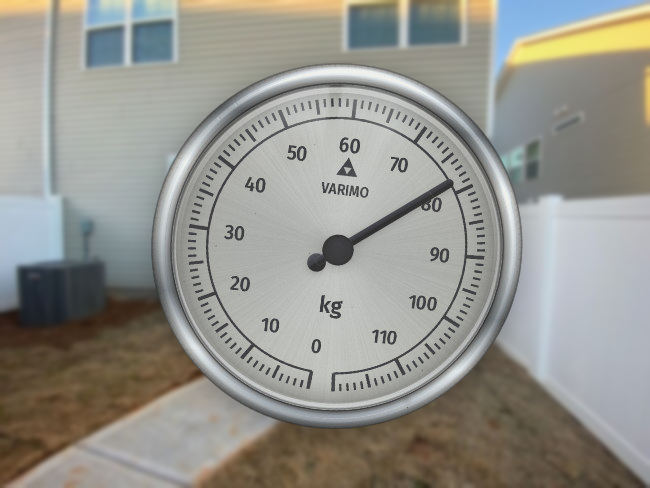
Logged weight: value=78 unit=kg
